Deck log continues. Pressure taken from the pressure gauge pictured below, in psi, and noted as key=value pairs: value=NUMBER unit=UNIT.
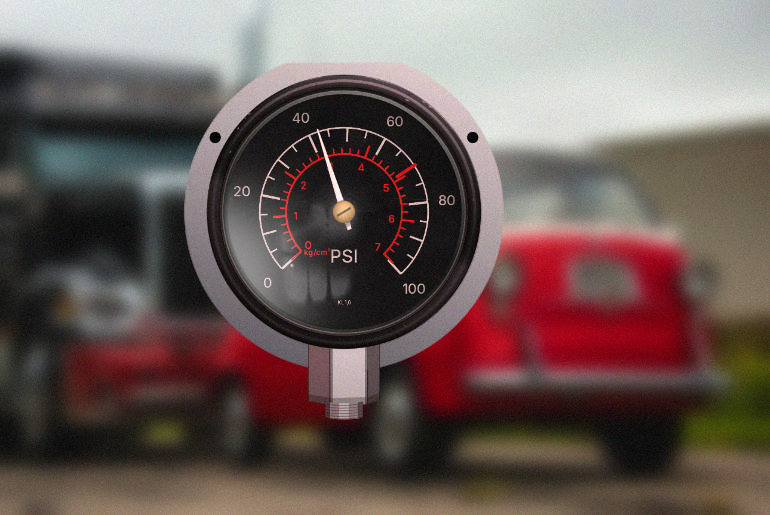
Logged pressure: value=42.5 unit=psi
